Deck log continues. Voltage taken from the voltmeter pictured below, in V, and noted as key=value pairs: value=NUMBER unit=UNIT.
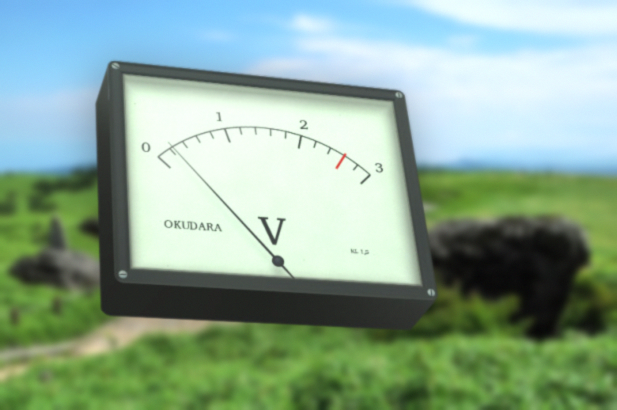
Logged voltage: value=0.2 unit=V
